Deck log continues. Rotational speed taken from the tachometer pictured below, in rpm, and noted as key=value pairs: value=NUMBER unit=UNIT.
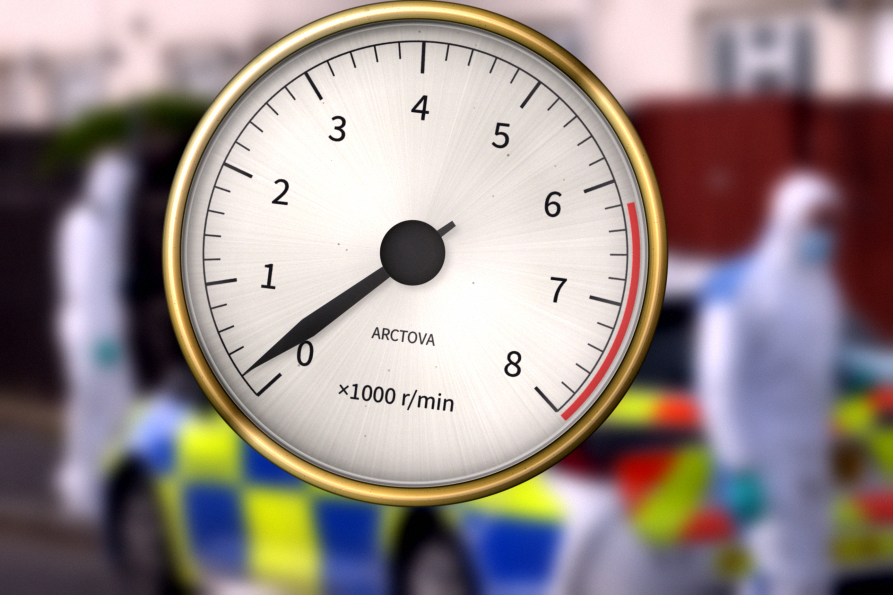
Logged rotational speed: value=200 unit=rpm
